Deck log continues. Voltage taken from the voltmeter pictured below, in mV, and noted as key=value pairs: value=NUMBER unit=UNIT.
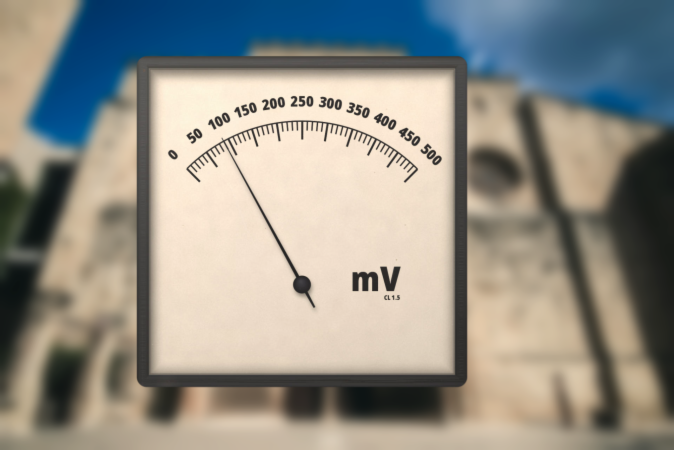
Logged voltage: value=90 unit=mV
